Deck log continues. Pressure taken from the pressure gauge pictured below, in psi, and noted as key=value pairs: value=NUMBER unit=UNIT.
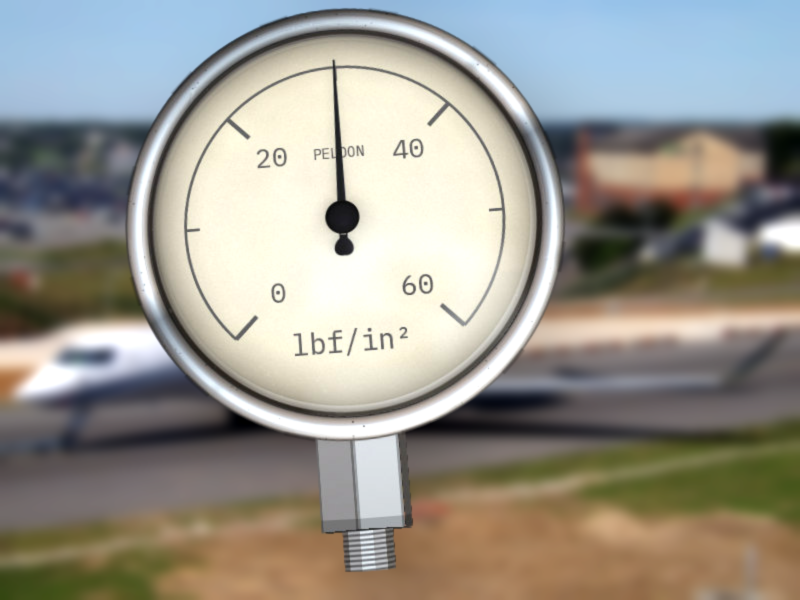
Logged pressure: value=30 unit=psi
